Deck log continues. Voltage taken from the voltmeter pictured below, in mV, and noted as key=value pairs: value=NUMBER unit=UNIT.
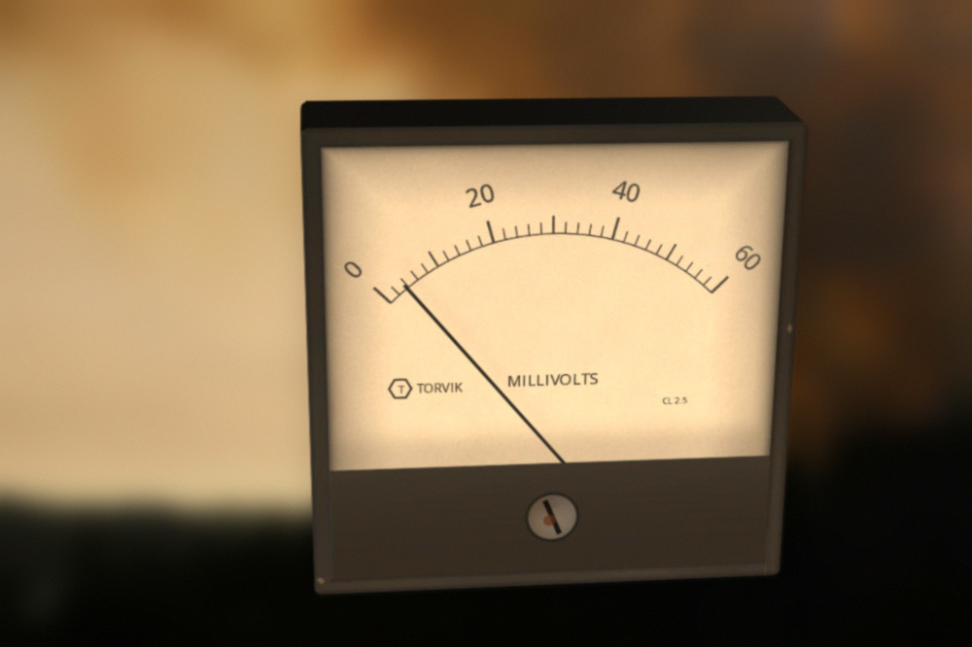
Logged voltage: value=4 unit=mV
